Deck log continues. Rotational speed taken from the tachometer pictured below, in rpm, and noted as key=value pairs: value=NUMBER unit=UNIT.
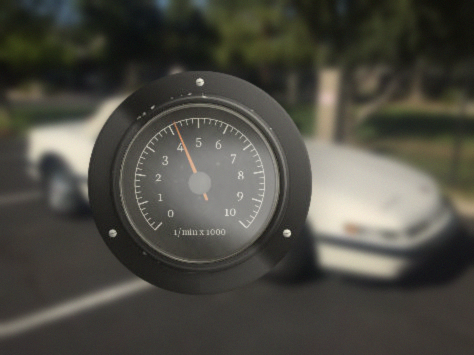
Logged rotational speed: value=4200 unit=rpm
